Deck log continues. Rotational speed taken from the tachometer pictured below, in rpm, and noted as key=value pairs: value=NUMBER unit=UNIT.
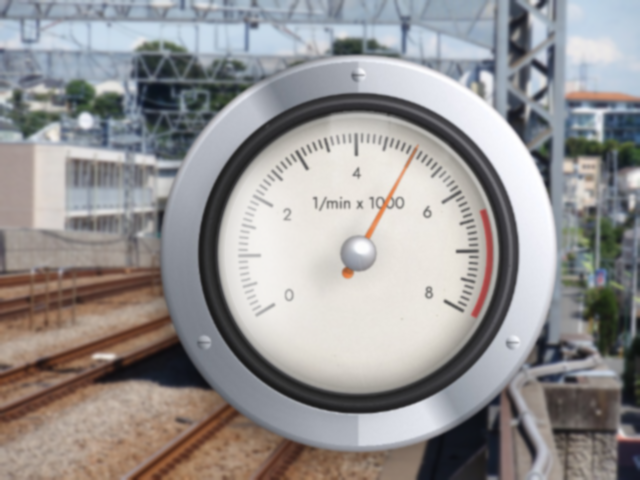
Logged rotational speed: value=5000 unit=rpm
